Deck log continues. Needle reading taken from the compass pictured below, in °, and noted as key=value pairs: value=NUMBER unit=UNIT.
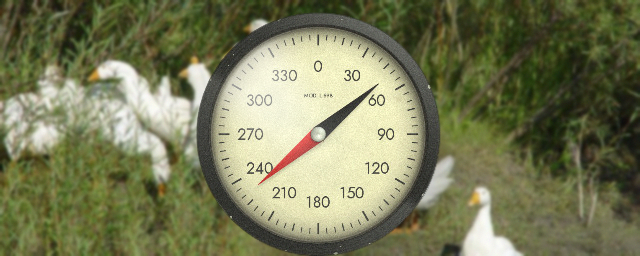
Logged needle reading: value=230 unit=°
